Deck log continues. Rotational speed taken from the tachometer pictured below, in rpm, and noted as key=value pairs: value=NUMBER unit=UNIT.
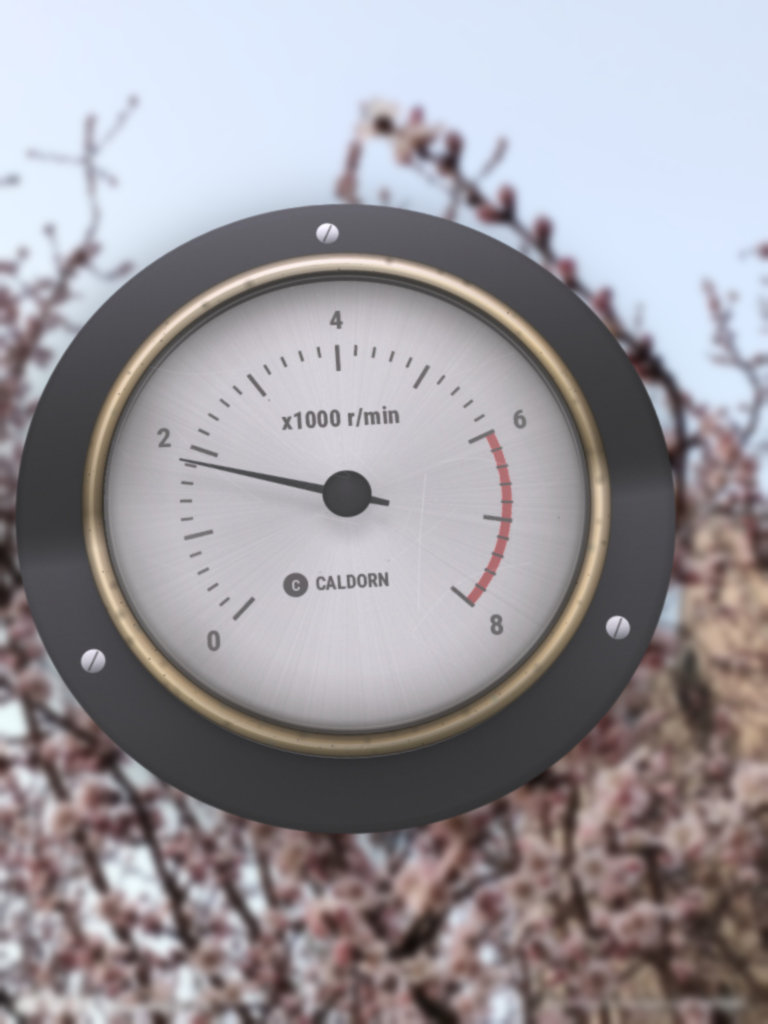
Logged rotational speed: value=1800 unit=rpm
